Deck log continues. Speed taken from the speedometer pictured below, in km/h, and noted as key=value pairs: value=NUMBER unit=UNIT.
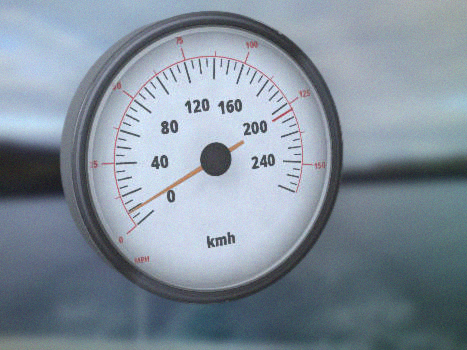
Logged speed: value=10 unit=km/h
